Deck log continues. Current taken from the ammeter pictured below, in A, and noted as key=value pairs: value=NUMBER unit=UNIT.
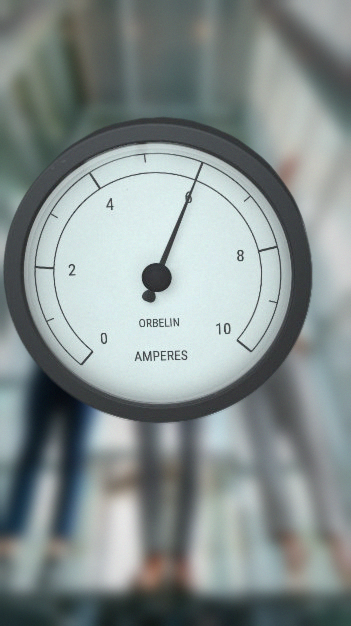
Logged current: value=6 unit=A
